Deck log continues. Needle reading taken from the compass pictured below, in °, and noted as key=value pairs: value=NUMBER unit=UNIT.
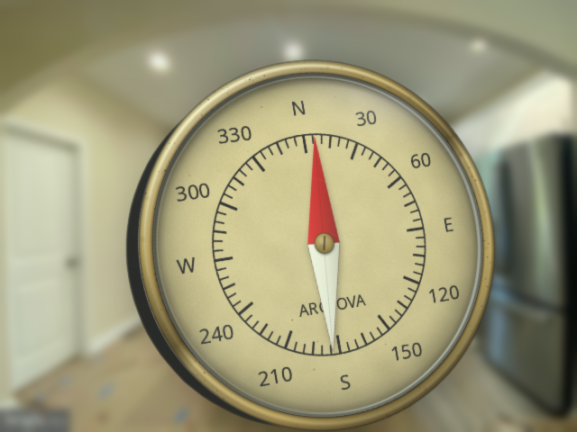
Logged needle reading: value=5 unit=°
